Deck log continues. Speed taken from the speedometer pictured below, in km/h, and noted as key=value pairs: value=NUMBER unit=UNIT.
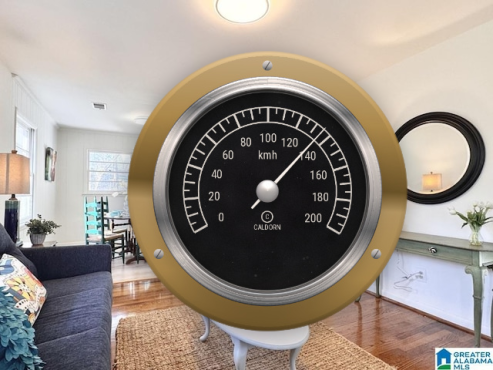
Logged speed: value=135 unit=km/h
